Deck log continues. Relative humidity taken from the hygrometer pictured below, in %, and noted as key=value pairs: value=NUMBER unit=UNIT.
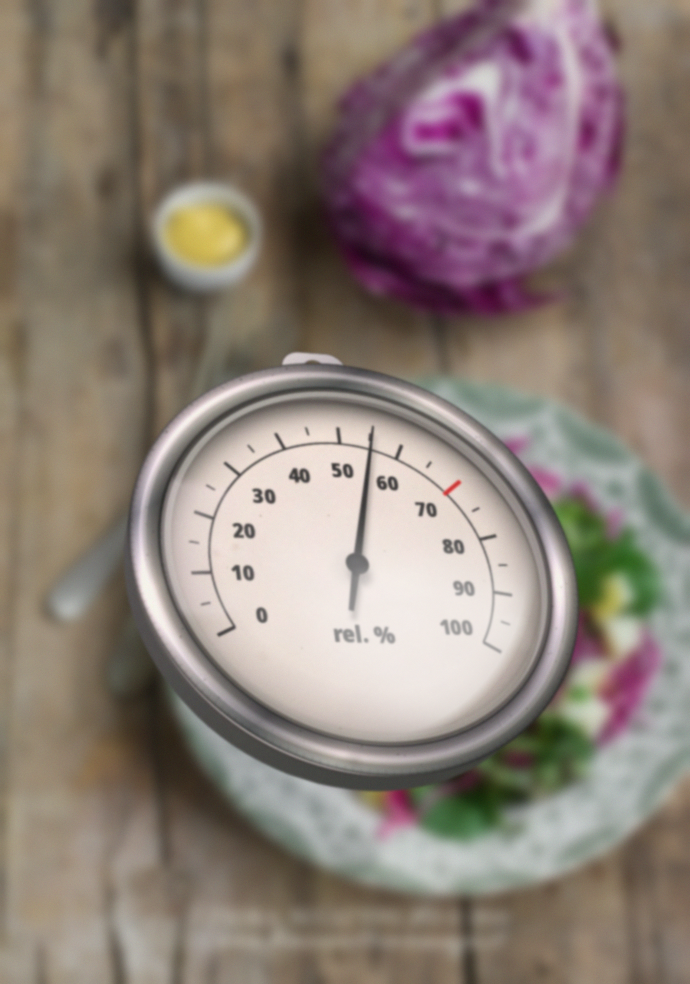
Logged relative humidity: value=55 unit=%
